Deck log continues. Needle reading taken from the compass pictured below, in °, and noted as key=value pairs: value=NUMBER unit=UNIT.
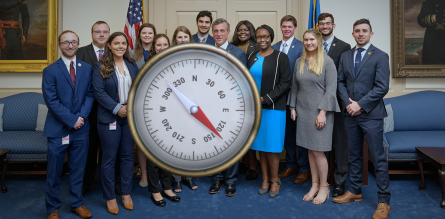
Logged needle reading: value=135 unit=°
